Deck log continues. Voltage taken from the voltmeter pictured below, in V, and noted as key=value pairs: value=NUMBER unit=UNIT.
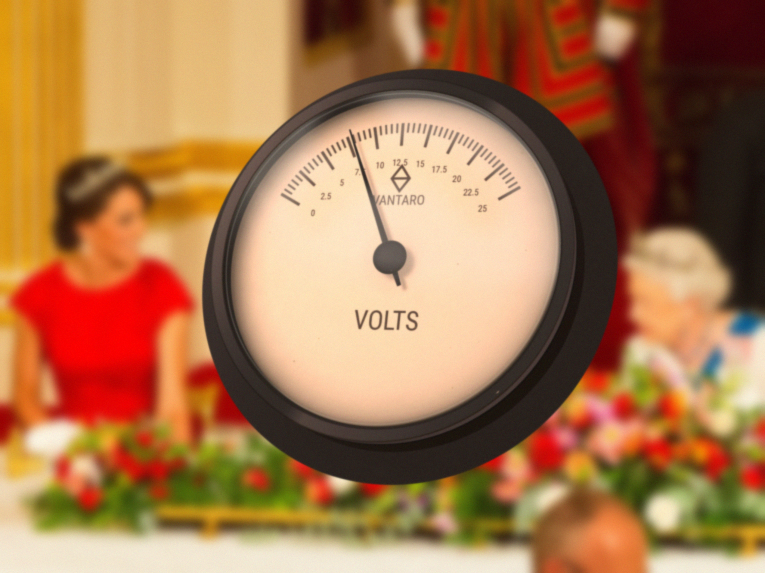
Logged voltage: value=8 unit=V
